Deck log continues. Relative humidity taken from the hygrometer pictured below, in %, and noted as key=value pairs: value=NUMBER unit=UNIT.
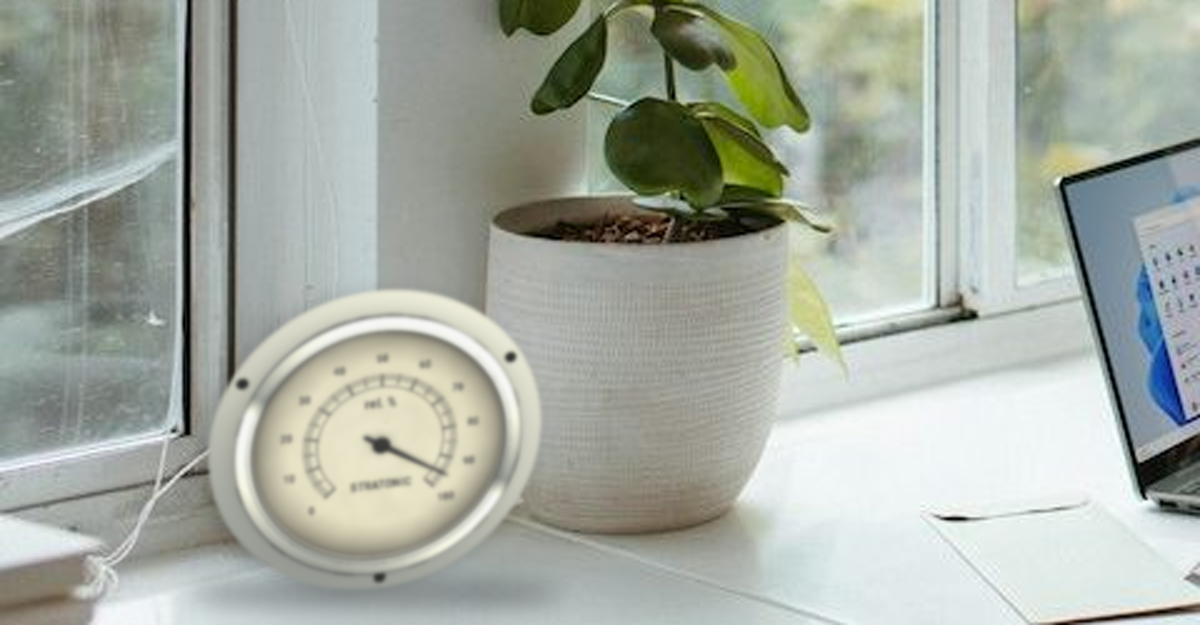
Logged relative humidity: value=95 unit=%
